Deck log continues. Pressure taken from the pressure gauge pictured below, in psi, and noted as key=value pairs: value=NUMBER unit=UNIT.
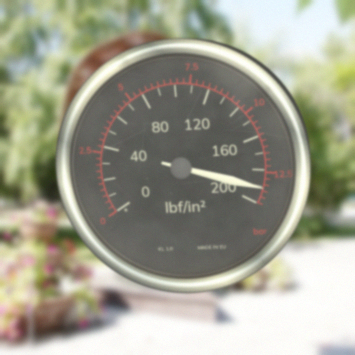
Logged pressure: value=190 unit=psi
